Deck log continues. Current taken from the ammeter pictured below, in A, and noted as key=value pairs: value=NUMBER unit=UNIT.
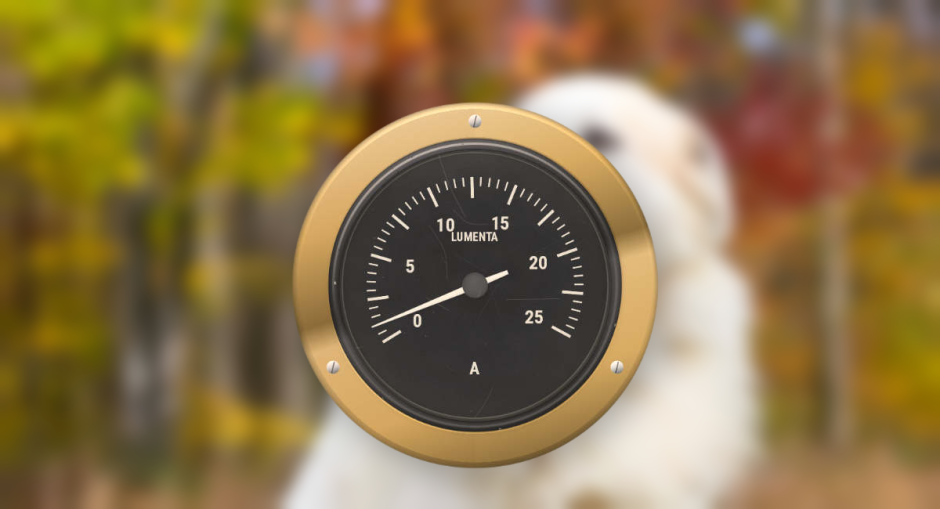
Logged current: value=1 unit=A
